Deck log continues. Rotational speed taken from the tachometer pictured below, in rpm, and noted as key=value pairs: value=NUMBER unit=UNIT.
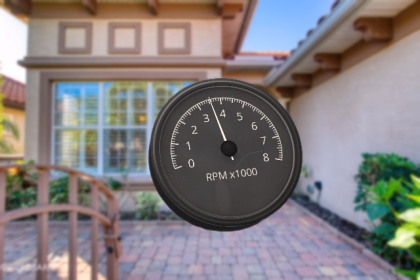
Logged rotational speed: value=3500 unit=rpm
